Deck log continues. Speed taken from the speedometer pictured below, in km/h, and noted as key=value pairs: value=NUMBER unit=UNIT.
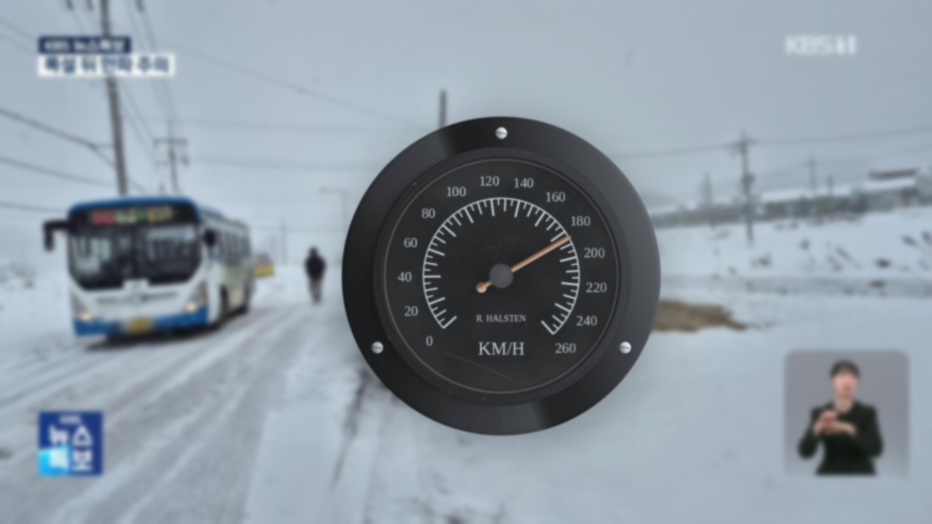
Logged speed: value=185 unit=km/h
